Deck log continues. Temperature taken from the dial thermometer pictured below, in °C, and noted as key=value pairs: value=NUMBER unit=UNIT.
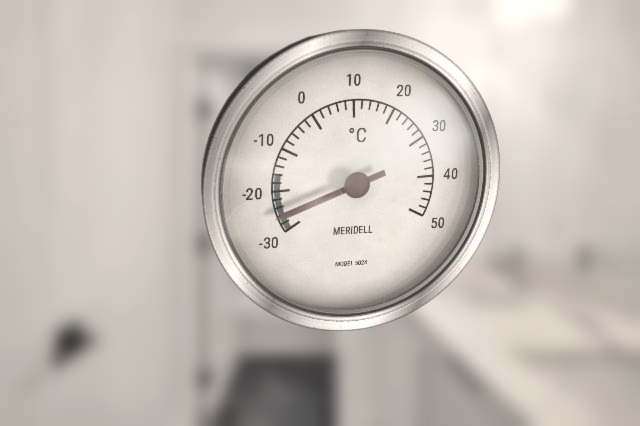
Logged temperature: value=-26 unit=°C
